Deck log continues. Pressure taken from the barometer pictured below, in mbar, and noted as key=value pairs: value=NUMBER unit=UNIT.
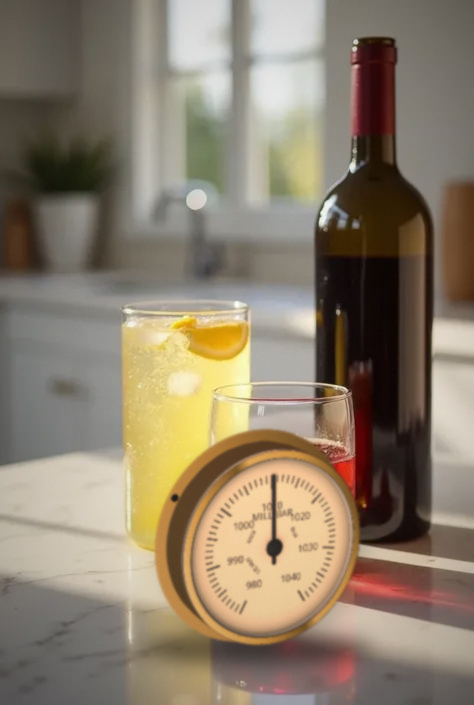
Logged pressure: value=1010 unit=mbar
